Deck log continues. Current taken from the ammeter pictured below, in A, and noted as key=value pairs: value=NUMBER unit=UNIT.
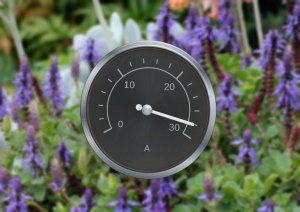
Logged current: value=28 unit=A
